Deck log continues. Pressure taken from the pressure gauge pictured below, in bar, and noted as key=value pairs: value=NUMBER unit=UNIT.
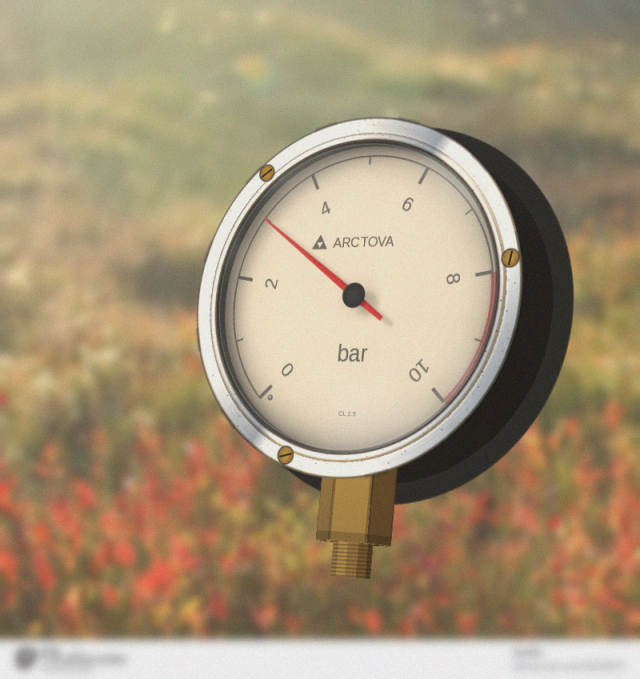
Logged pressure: value=3 unit=bar
